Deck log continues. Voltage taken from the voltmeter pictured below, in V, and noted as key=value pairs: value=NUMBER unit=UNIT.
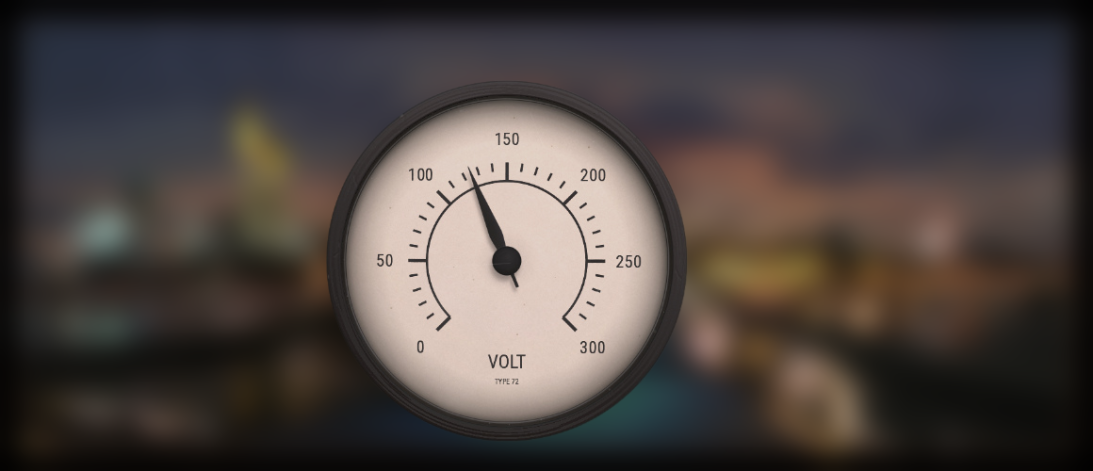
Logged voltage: value=125 unit=V
